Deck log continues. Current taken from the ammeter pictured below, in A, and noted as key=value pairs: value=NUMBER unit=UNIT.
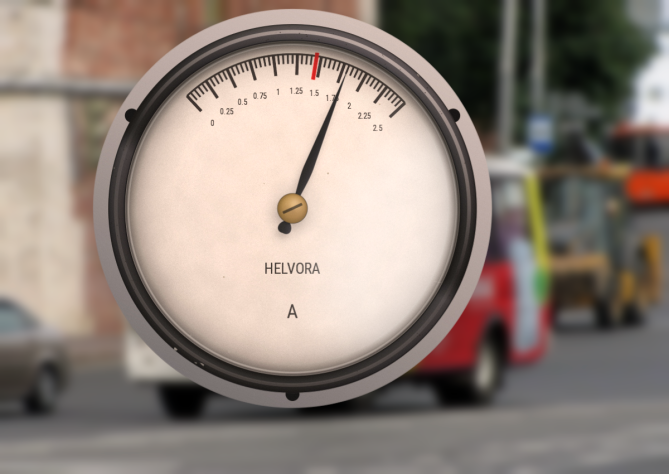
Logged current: value=1.8 unit=A
